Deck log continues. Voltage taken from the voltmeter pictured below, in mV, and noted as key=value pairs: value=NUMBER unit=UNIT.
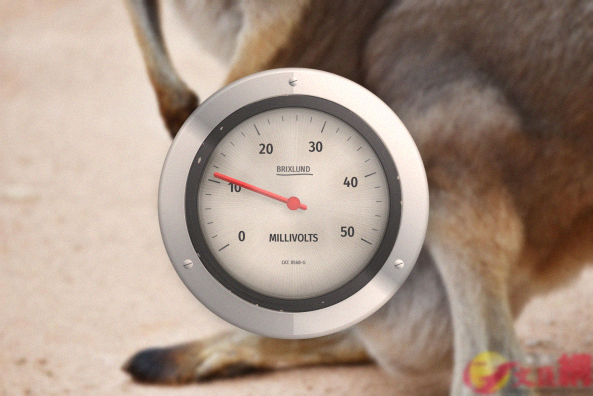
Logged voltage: value=11 unit=mV
